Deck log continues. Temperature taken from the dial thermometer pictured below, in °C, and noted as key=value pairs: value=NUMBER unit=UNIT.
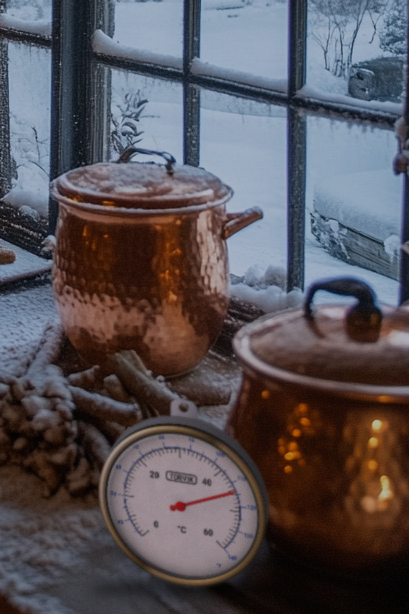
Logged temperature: value=45 unit=°C
